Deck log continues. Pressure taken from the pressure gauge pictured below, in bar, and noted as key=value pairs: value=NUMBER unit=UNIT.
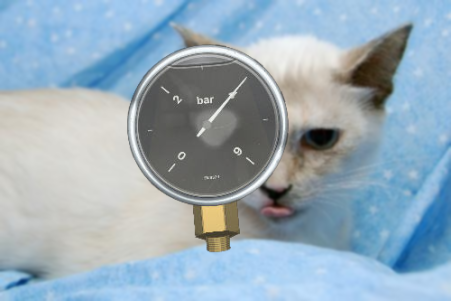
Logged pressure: value=4 unit=bar
